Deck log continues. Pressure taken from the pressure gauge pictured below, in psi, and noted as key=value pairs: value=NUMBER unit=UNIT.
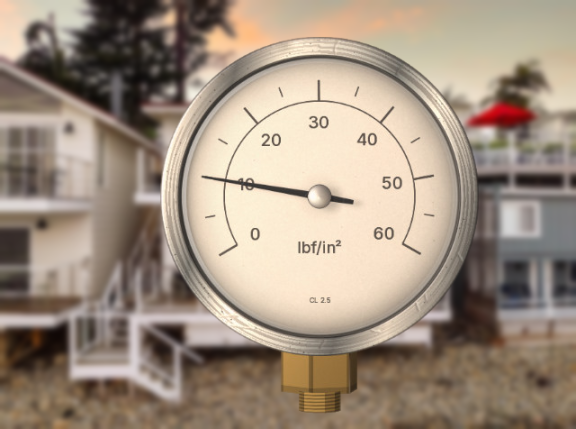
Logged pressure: value=10 unit=psi
